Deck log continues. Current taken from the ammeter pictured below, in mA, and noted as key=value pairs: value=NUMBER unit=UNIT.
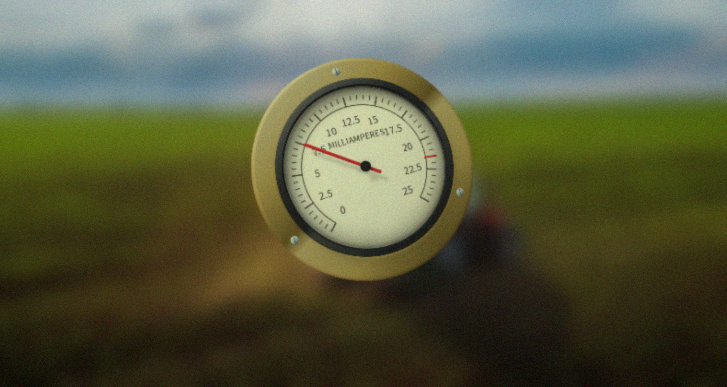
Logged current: value=7.5 unit=mA
